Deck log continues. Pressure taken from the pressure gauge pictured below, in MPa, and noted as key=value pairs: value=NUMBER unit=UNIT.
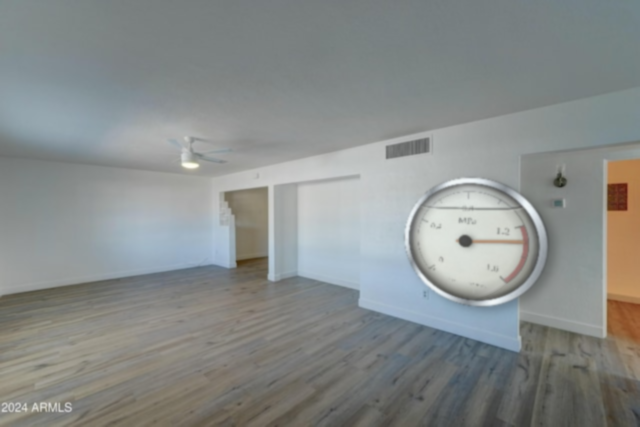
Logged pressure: value=1.3 unit=MPa
